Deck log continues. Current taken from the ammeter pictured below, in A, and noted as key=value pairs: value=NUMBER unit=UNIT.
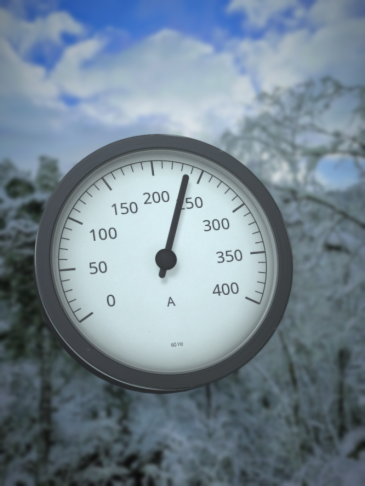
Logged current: value=235 unit=A
